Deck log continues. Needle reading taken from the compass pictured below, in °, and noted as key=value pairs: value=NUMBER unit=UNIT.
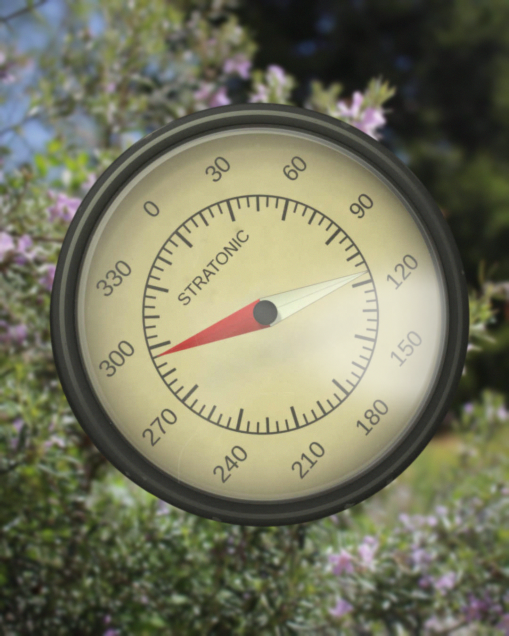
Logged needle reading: value=295 unit=°
